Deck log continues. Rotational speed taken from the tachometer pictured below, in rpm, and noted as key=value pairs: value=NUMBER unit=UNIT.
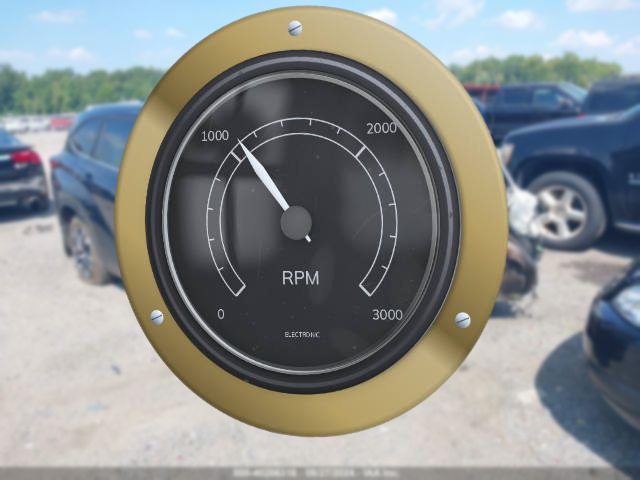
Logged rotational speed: value=1100 unit=rpm
